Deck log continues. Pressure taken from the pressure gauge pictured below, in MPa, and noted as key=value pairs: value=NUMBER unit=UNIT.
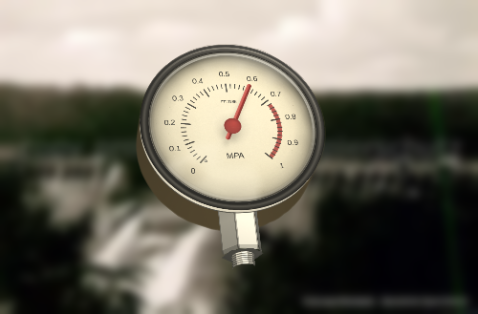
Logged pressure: value=0.6 unit=MPa
